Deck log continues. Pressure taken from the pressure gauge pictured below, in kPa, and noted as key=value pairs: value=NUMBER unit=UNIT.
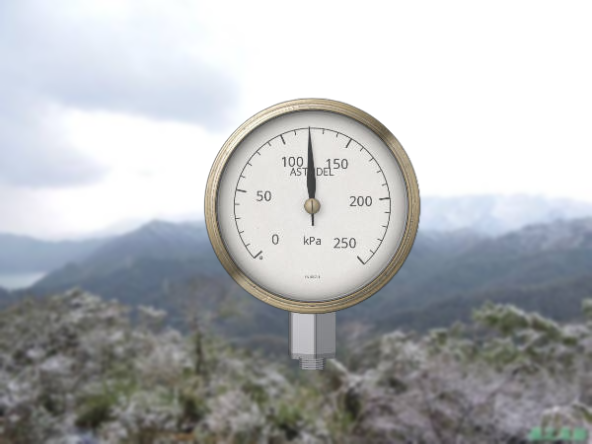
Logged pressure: value=120 unit=kPa
